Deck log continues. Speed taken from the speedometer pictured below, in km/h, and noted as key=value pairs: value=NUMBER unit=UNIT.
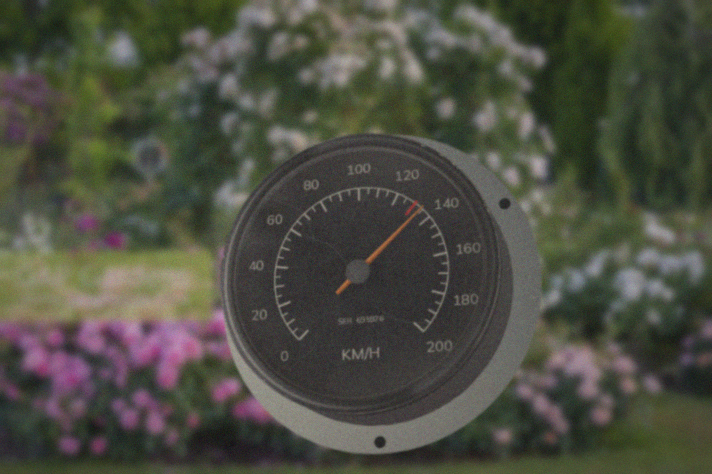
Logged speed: value=135 unit=km/h
